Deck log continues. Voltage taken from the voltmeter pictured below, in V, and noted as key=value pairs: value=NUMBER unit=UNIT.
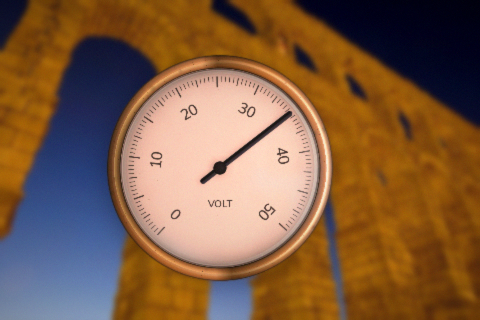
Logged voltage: value=35 unit=V
